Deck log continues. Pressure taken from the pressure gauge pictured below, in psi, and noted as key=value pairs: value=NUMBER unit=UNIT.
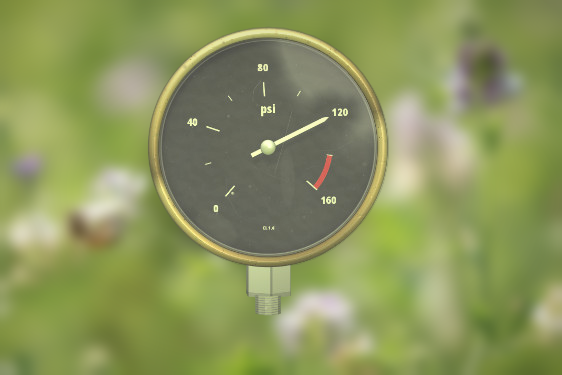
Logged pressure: value=120 unit=psi
